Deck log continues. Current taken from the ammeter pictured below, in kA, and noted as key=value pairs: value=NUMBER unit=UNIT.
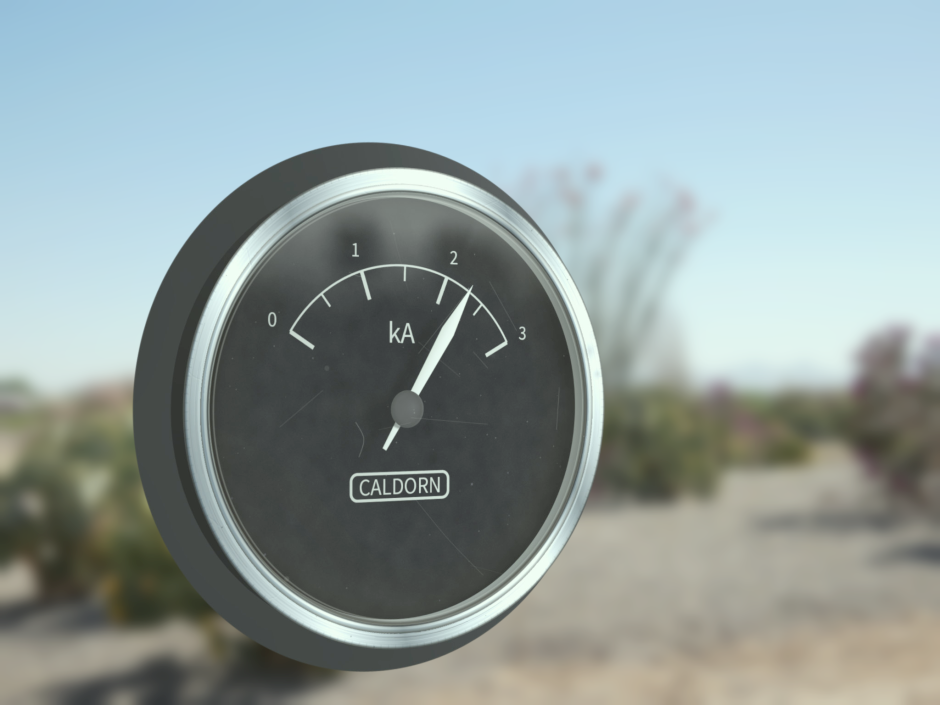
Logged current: value=2.25 unit=kA
